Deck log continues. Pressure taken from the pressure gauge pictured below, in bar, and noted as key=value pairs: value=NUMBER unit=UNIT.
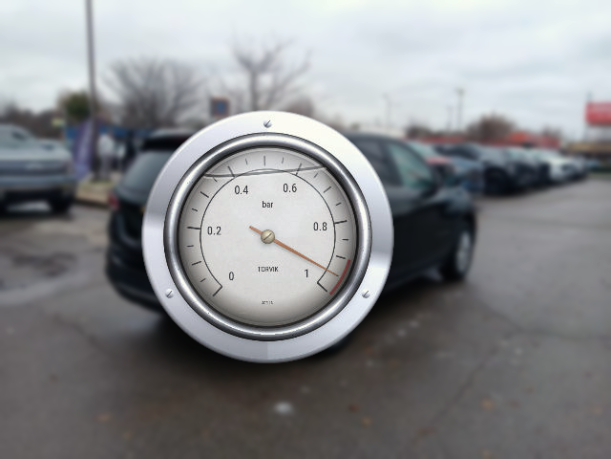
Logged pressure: value=0.95 unit=bar
